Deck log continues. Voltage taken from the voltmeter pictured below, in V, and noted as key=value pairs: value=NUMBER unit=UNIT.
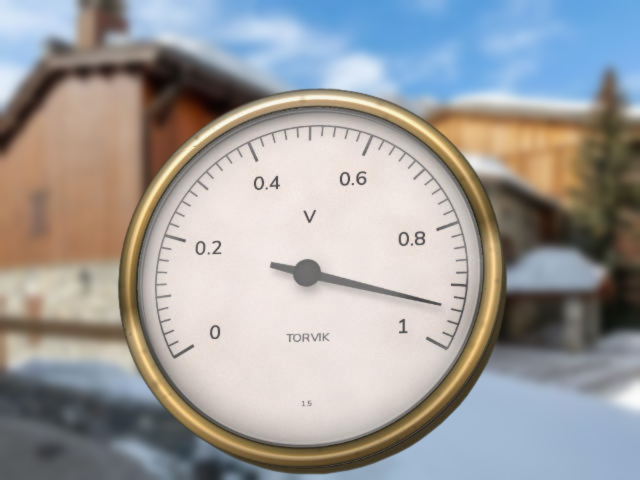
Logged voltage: value=0.94 unit=V
